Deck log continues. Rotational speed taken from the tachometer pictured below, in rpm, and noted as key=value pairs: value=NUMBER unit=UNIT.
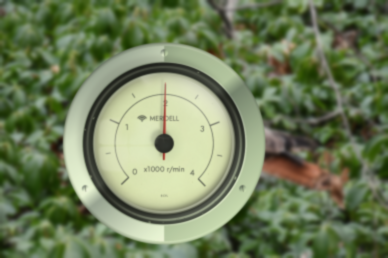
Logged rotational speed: value=2000 unit=rpm
